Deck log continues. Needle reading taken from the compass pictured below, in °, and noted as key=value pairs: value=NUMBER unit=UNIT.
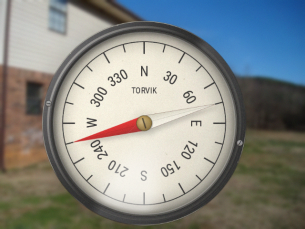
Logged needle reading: value=255 unit=°
